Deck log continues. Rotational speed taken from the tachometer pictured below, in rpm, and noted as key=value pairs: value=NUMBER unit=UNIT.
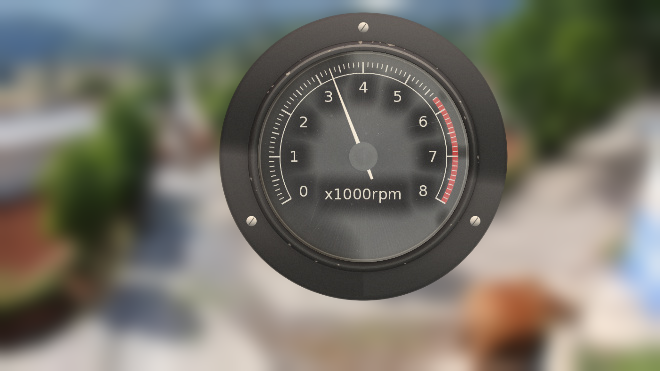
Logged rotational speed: value=3300 unit=rpm
